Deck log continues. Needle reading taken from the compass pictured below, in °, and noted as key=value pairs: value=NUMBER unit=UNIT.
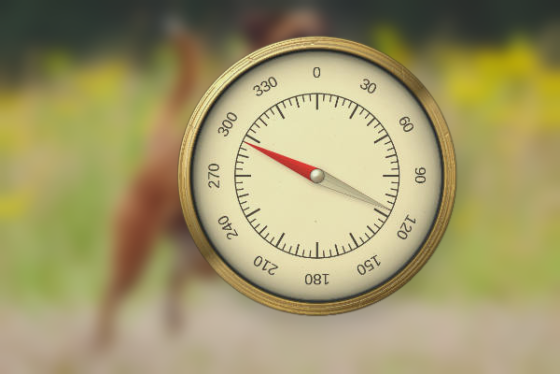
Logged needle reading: value=295 unit=°
